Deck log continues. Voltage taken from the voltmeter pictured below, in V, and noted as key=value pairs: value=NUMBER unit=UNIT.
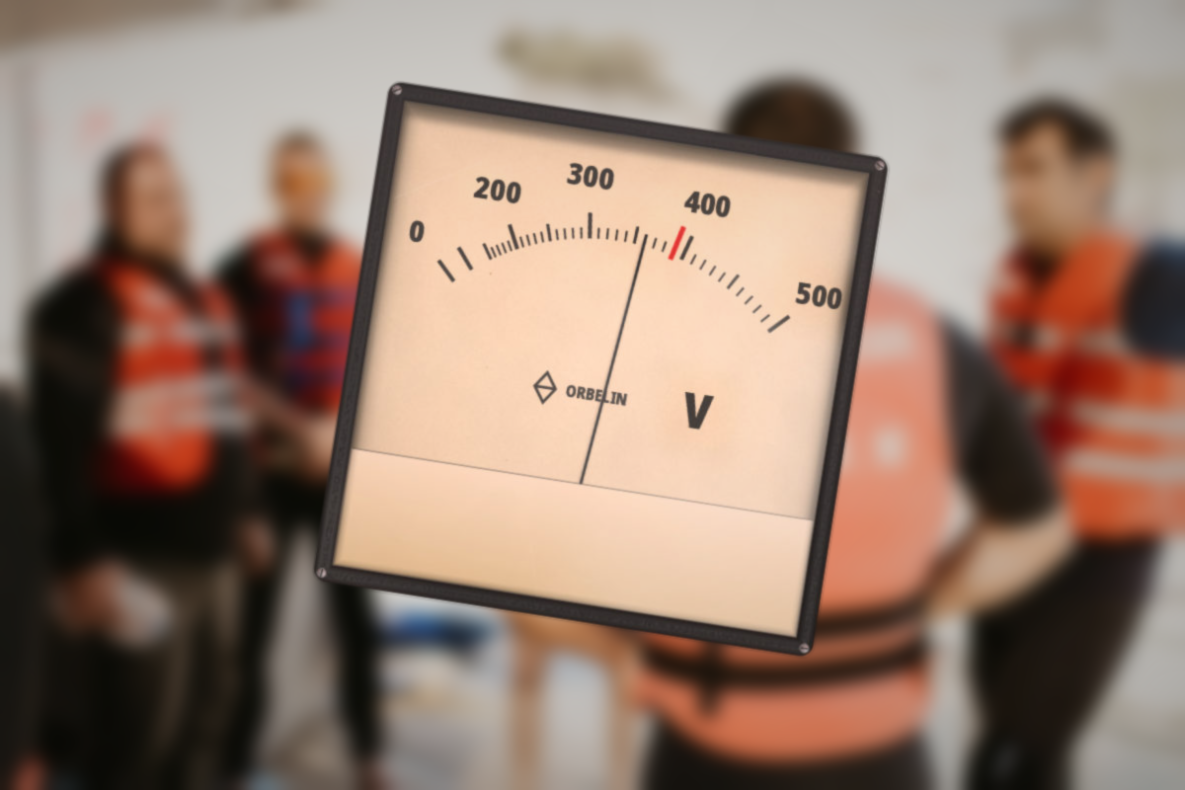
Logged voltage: value=360 unit=V
